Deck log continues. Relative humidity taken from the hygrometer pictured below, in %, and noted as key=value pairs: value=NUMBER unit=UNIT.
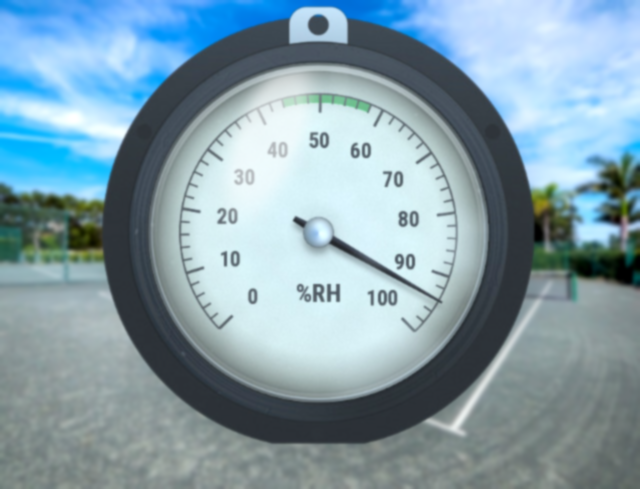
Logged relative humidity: value=94 unit=%
